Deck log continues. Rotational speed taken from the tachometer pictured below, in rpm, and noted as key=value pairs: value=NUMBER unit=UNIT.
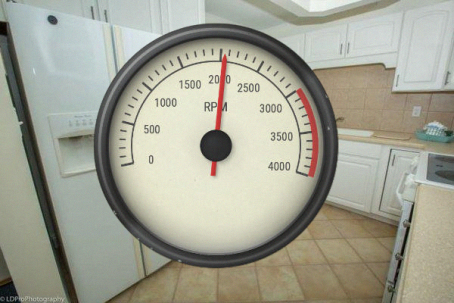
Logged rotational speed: value=2050 unit=rpm
